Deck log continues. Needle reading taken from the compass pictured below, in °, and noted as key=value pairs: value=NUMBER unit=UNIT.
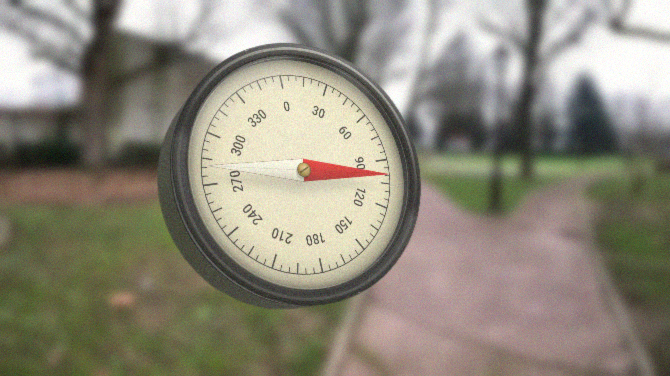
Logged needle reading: value=100 unit=°
